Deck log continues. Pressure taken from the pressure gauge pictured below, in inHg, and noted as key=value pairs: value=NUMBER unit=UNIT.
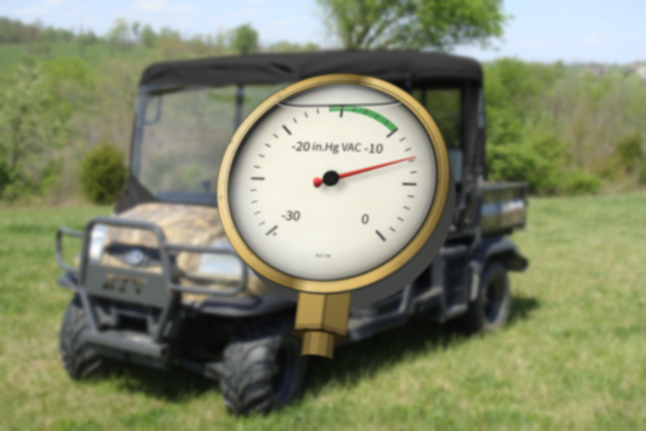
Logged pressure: value=-7 unit=inHg
